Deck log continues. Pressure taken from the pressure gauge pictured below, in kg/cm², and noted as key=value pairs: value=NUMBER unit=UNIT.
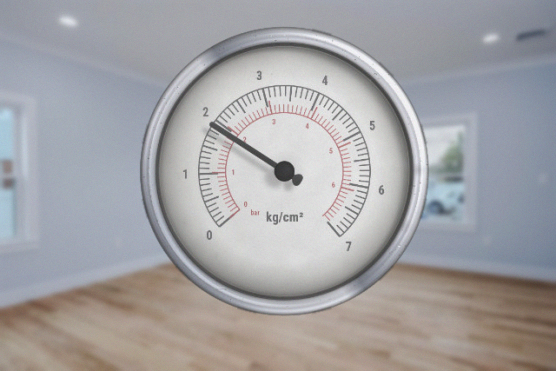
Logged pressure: value=1.9 unit=kg/cm²
